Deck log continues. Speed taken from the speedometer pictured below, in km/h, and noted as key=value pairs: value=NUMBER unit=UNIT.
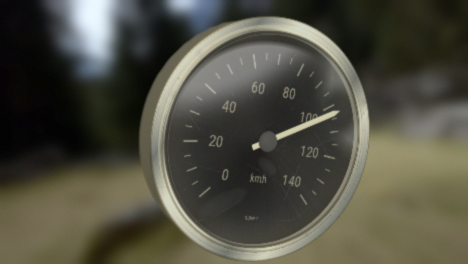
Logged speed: value=102.5 unit=km/h
